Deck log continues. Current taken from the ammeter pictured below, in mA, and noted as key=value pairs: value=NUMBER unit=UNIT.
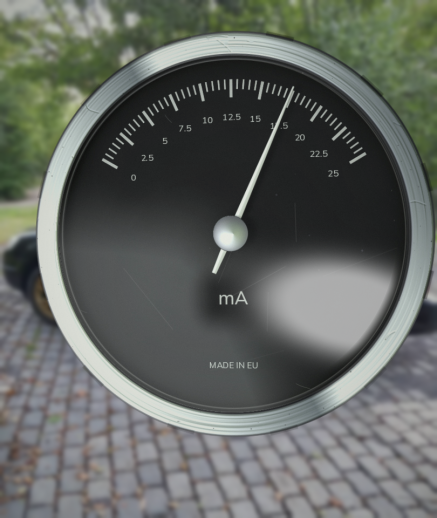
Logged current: value=17.5 unit=mA
